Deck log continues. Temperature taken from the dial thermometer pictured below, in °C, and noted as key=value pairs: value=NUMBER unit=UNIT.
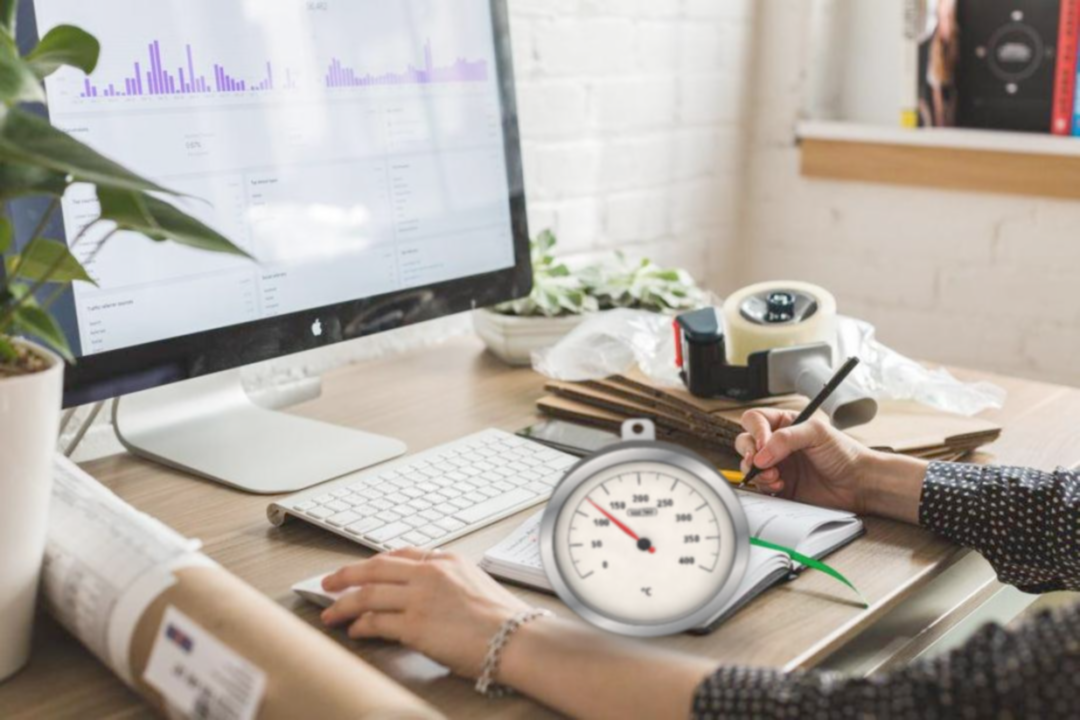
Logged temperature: value=125 unit=°C
